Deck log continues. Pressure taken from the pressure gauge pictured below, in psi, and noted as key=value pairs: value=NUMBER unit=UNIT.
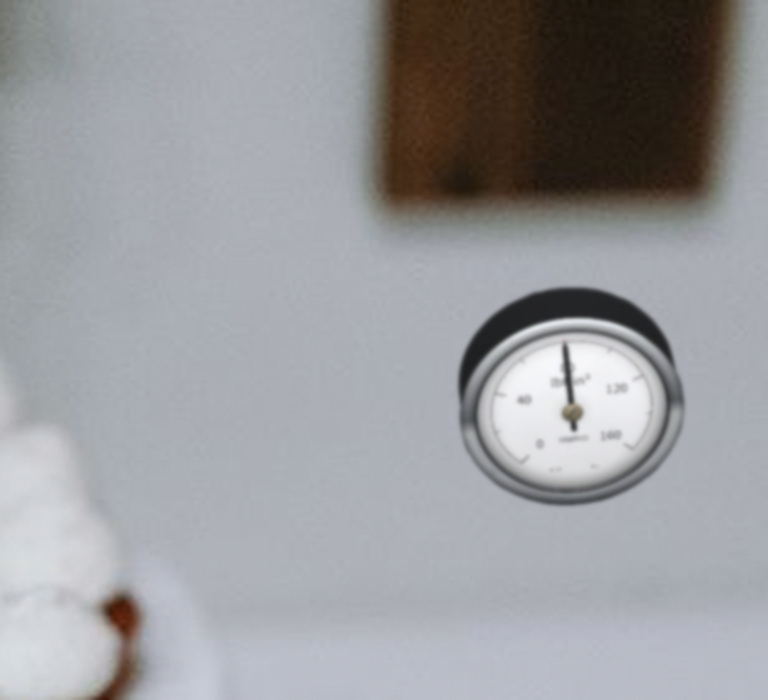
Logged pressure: value=80 unit=psi
